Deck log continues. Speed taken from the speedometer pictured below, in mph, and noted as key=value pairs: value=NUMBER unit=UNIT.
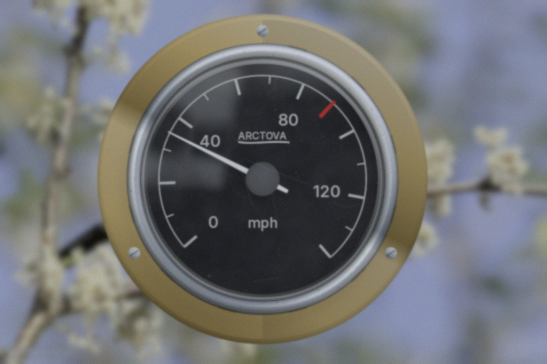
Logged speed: value=35 unit=mph
